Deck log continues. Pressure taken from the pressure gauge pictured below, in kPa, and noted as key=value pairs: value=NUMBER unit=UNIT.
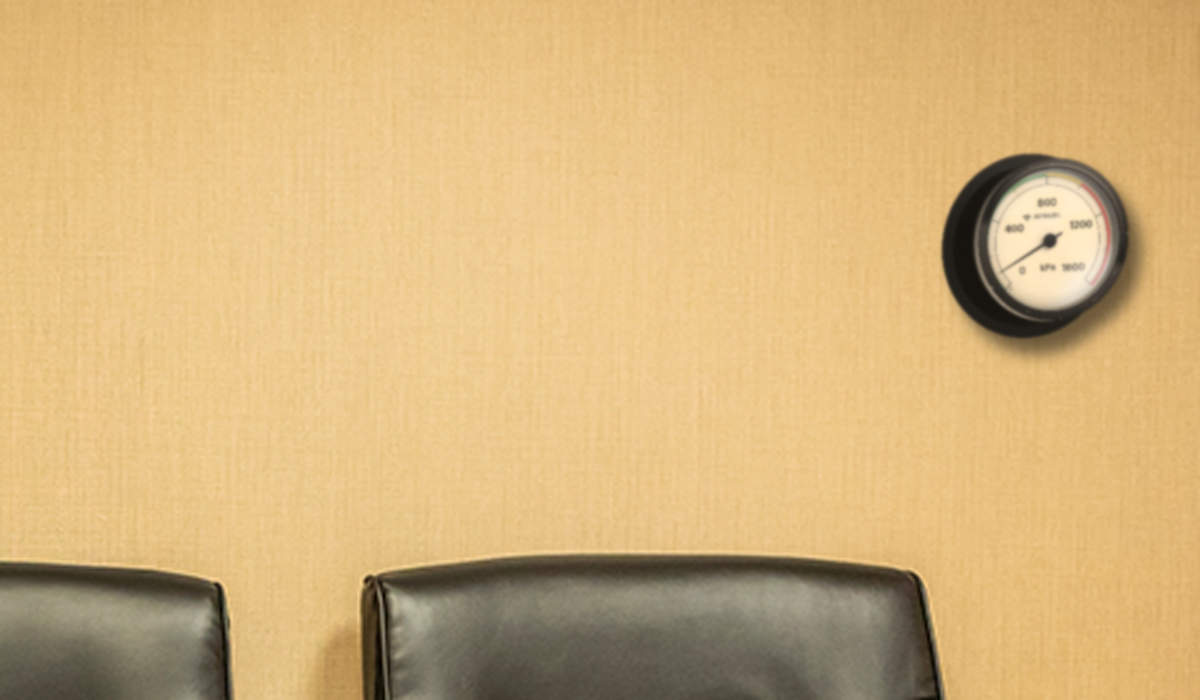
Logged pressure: value=100 unit=kPa
